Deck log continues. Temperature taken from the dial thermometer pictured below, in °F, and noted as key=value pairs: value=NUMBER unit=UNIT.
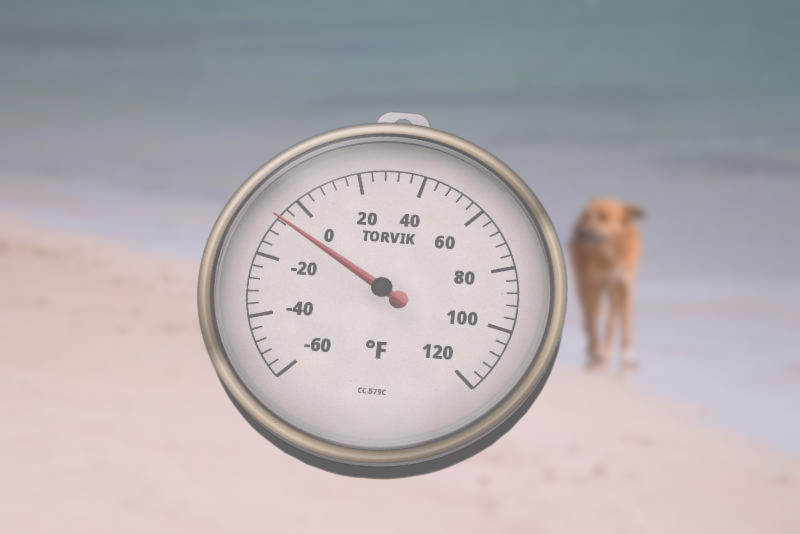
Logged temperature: value=-8 unit=°F
